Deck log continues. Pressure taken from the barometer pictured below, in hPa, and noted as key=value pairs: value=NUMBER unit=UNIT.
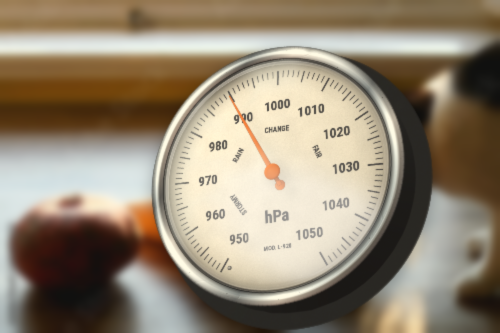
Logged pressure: value=990 unit=hPa
